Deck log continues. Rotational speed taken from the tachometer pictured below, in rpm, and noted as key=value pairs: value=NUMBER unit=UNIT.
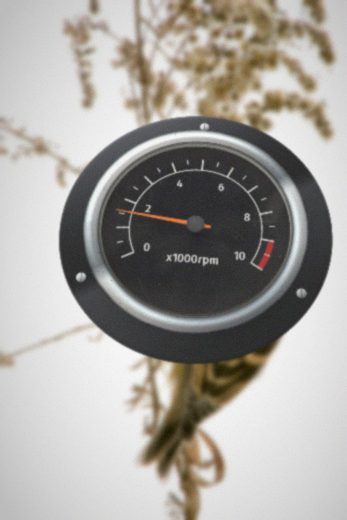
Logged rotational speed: value=1500 unit=rpm
